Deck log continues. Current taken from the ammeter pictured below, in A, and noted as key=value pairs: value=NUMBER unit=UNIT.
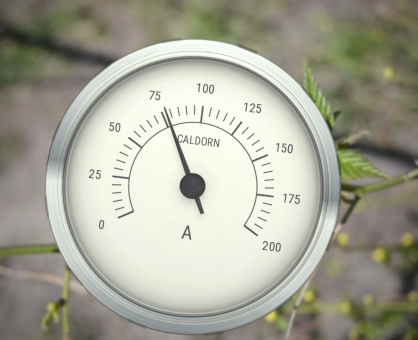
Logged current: value=77.5 unit=A
